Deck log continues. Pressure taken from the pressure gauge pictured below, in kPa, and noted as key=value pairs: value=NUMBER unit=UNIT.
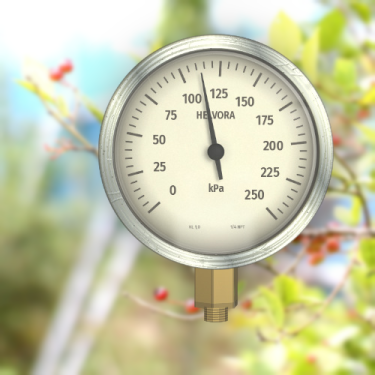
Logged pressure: value=112.5 unit=kPa
